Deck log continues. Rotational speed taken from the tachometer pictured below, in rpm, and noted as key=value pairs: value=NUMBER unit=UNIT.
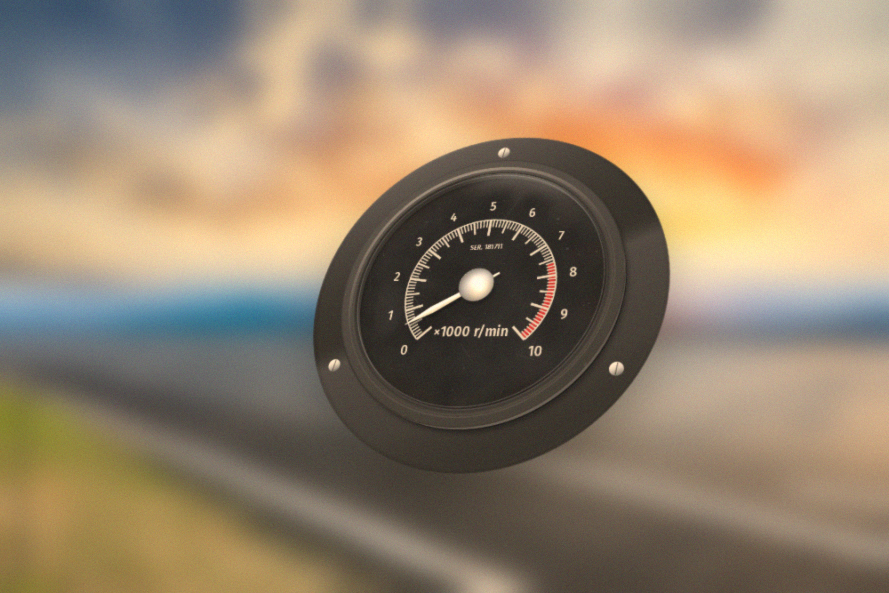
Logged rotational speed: value=500 unit=rpm
